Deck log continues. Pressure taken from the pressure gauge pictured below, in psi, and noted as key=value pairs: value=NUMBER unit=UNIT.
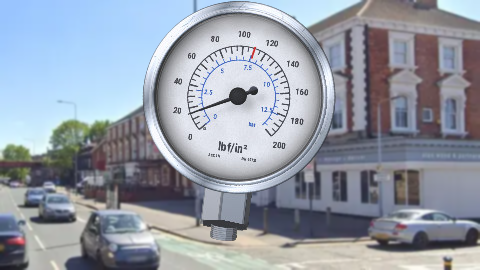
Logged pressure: value=15 unit=psi
